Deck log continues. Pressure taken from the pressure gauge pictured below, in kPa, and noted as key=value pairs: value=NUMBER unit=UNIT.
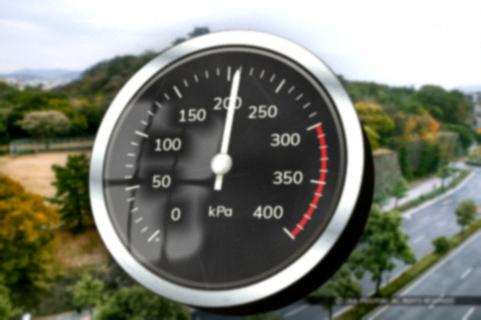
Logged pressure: value=210 unit=kPa
